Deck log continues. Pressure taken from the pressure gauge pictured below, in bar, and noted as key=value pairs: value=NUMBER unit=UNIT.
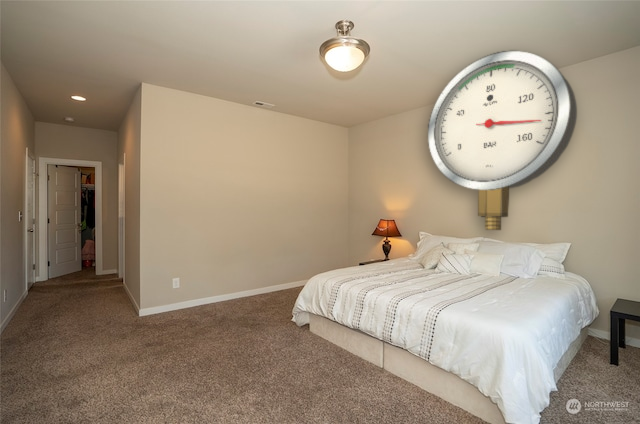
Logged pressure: value=145 unit=bar
